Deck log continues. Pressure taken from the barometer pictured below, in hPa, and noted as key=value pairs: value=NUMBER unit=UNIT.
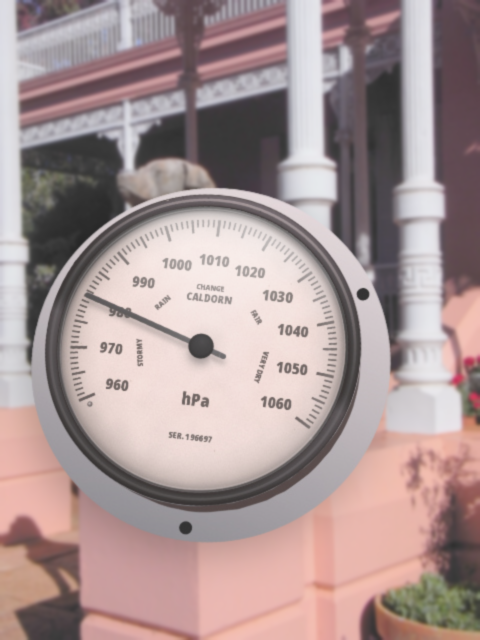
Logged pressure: value=980 unit=hPa
